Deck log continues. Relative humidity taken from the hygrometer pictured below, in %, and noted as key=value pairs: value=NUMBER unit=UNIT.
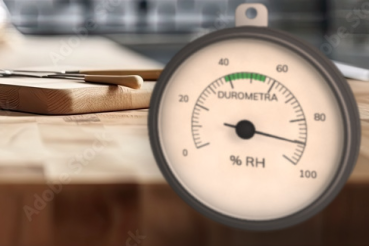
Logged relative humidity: value=90 unit=%
